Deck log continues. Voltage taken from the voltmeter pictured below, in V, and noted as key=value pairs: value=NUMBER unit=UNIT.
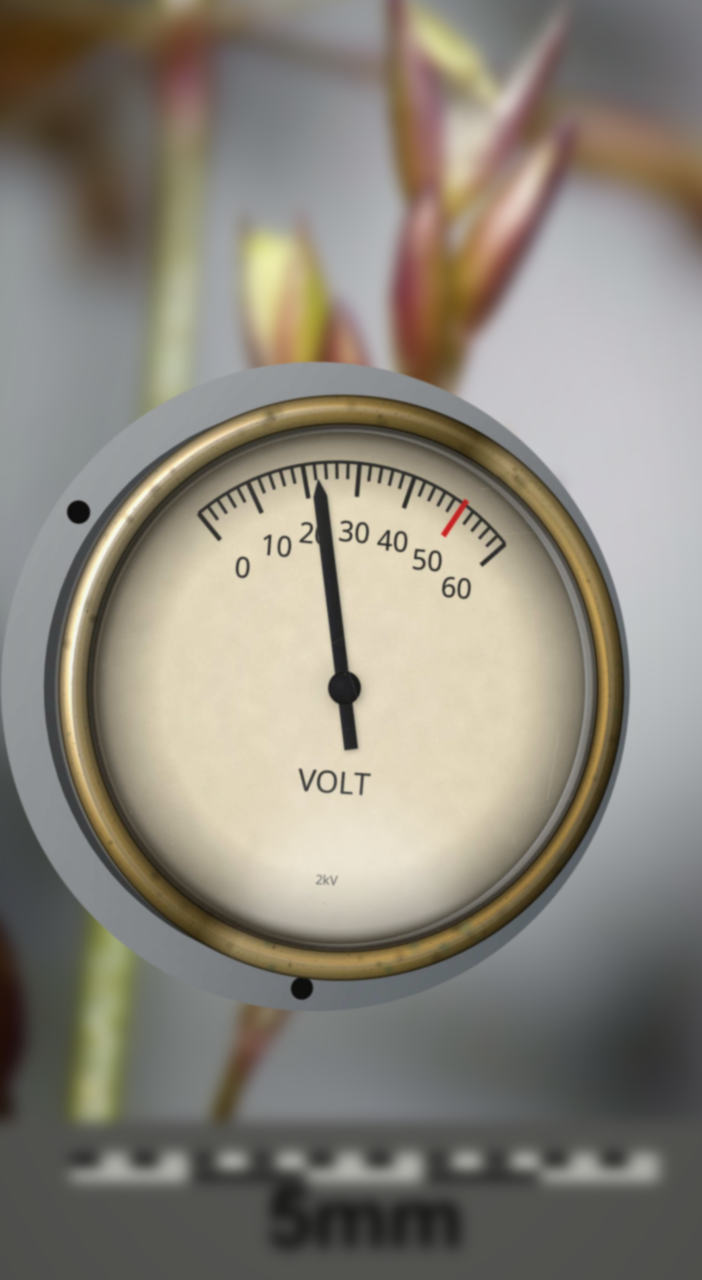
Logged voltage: value=22 unit=V
